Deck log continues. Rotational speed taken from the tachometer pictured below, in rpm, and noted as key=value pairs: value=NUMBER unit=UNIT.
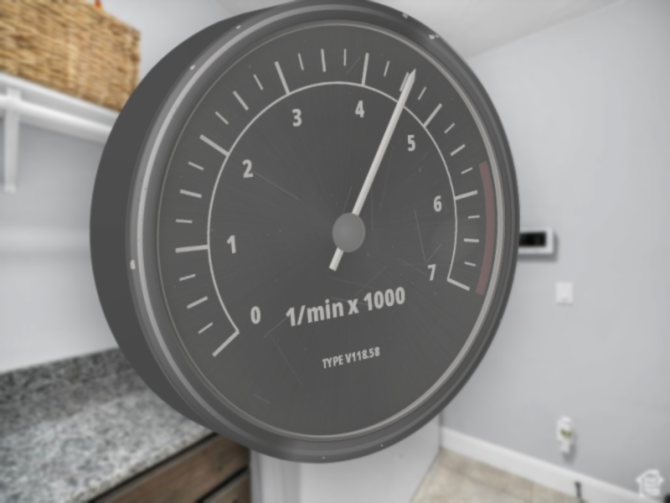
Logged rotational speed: value=4500 unit=rpm
